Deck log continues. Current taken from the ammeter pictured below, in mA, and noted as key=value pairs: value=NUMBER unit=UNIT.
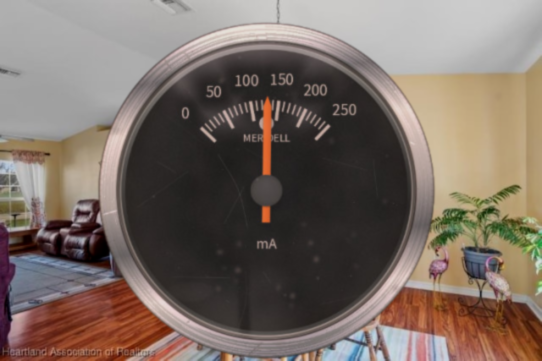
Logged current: value=130 unit=mA
